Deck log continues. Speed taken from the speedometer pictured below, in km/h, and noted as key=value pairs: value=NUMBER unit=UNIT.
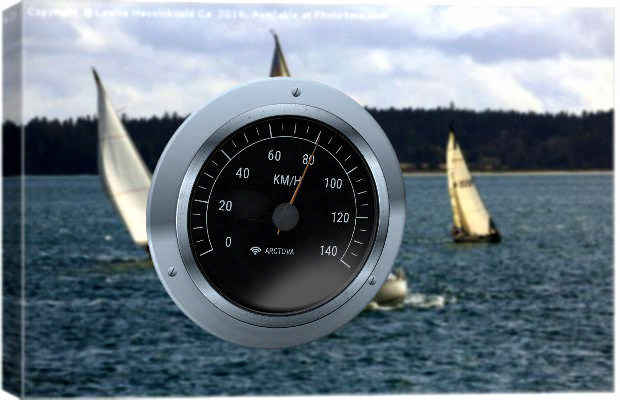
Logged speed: value=80 unit=km/h
